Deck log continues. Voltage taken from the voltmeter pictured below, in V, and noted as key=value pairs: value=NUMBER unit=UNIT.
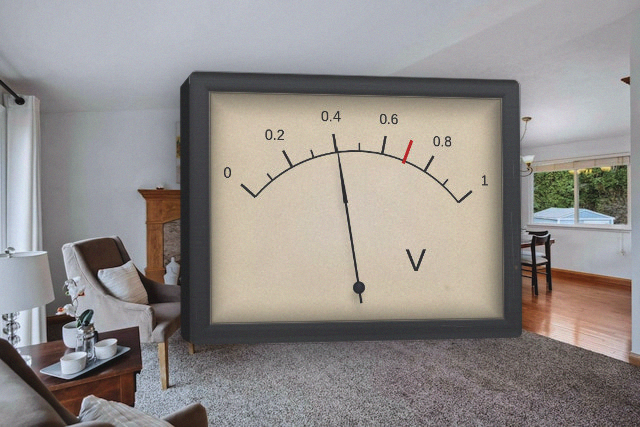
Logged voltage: value=0.4 unit=V
